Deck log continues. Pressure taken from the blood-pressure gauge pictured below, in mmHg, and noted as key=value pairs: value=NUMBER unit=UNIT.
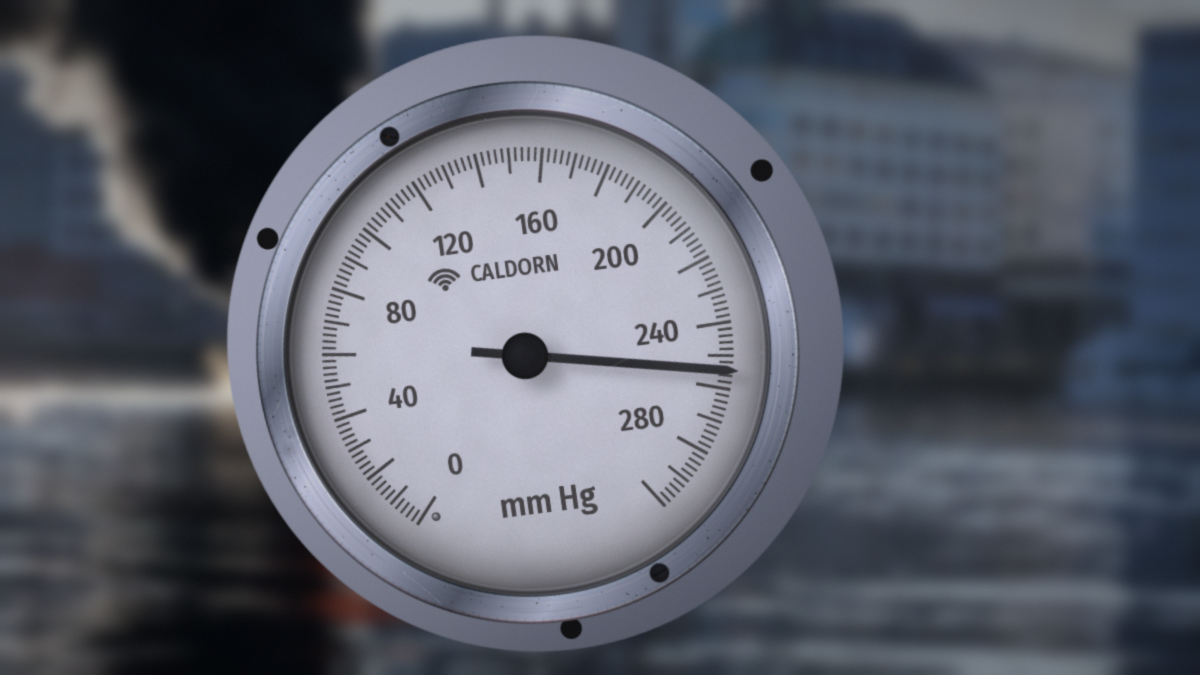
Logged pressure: value=254 unit=mmHg
